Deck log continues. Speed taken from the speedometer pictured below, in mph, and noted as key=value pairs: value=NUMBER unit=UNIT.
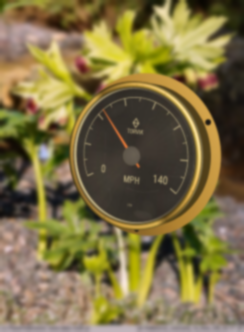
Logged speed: value=45 unit=mph
